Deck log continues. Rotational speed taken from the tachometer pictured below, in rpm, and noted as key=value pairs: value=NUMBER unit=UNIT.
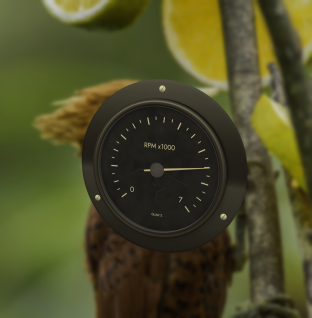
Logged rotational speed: value=5500 unit=rpm
